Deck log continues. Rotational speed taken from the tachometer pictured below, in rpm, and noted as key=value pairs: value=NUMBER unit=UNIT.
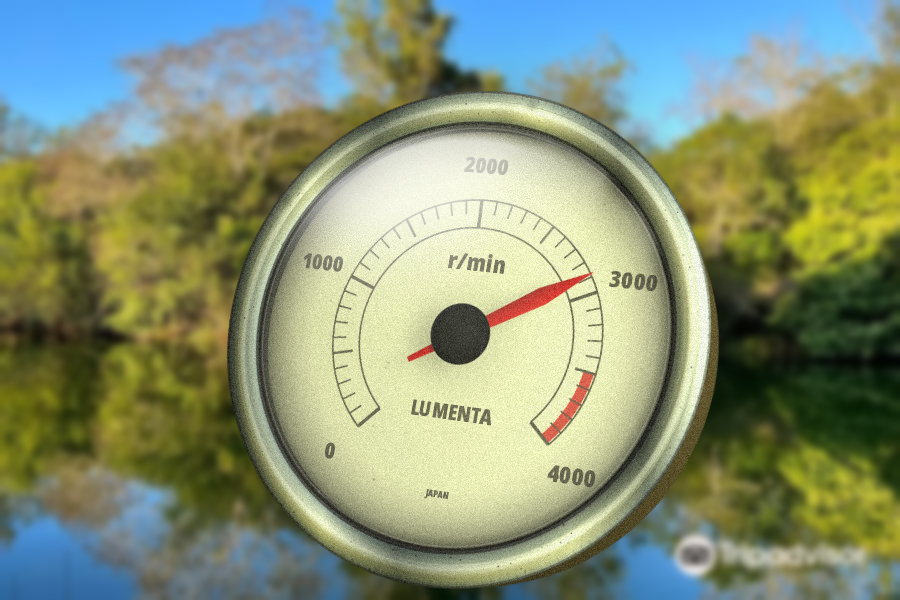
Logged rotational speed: value=2900 unit=rpm
